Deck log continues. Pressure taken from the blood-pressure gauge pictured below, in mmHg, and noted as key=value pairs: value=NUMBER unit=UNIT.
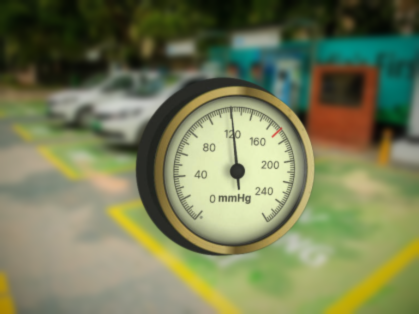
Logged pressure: value=120 unit=mmHg
